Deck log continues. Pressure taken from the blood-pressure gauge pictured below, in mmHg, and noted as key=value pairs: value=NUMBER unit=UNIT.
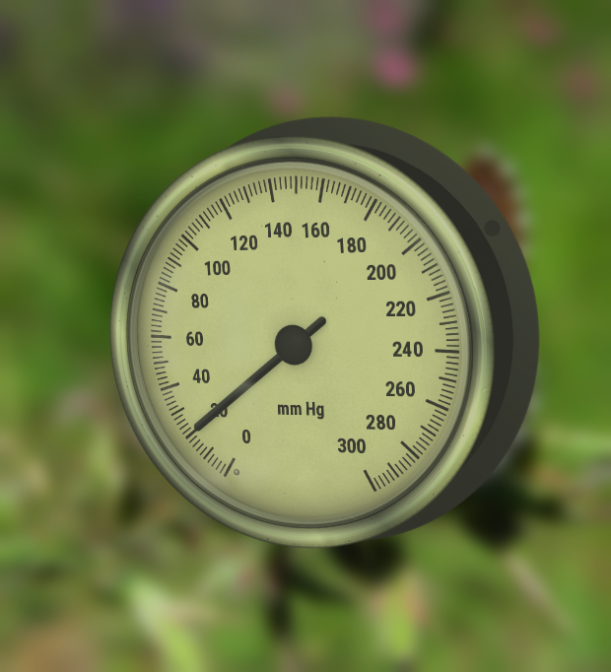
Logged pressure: value=20 unit=mmHg
